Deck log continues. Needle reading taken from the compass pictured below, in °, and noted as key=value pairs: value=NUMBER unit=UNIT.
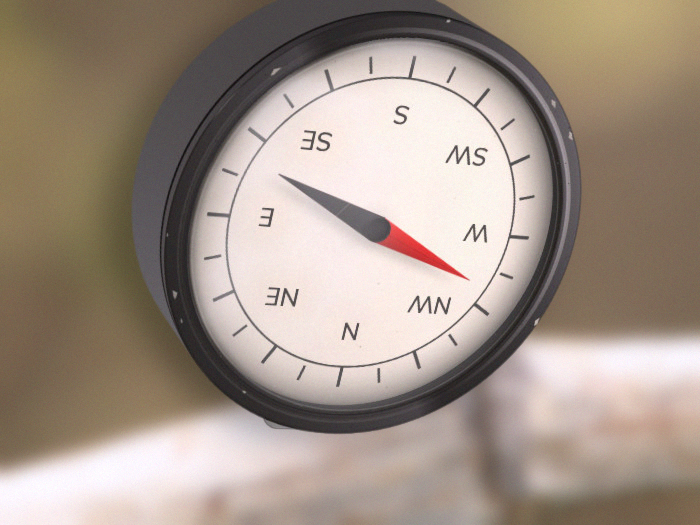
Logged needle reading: value=292.5 unit=°
